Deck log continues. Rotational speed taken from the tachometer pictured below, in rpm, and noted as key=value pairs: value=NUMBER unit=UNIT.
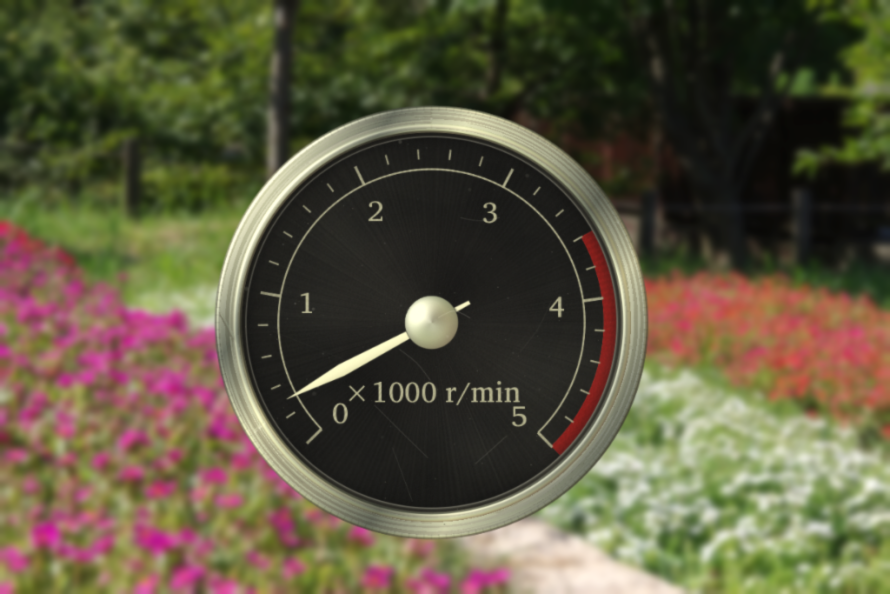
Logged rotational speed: value=300 unit=rpm
